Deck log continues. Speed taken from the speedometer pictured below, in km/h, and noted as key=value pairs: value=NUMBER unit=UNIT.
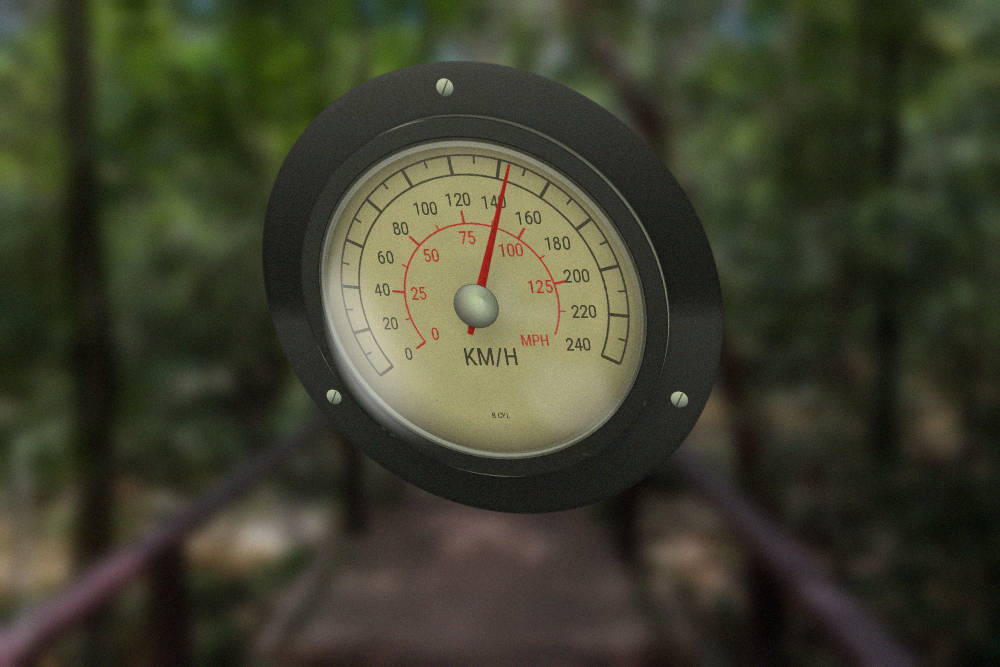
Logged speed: value=145 unit=km/h
